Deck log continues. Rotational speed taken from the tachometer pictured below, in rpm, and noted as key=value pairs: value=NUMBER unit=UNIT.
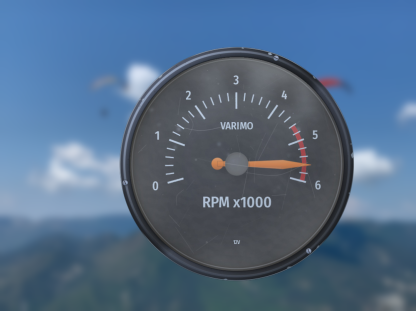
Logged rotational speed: value=5600 unit=rpm
